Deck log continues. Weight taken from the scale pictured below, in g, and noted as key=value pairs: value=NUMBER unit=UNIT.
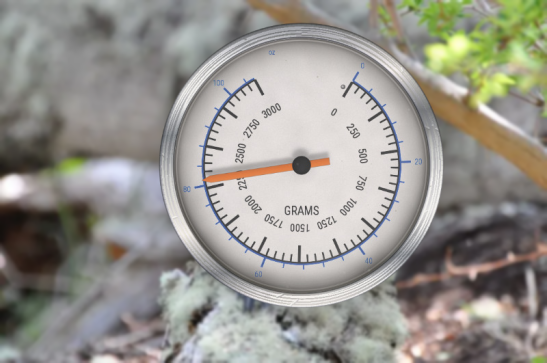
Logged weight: value=2300 unit=g
